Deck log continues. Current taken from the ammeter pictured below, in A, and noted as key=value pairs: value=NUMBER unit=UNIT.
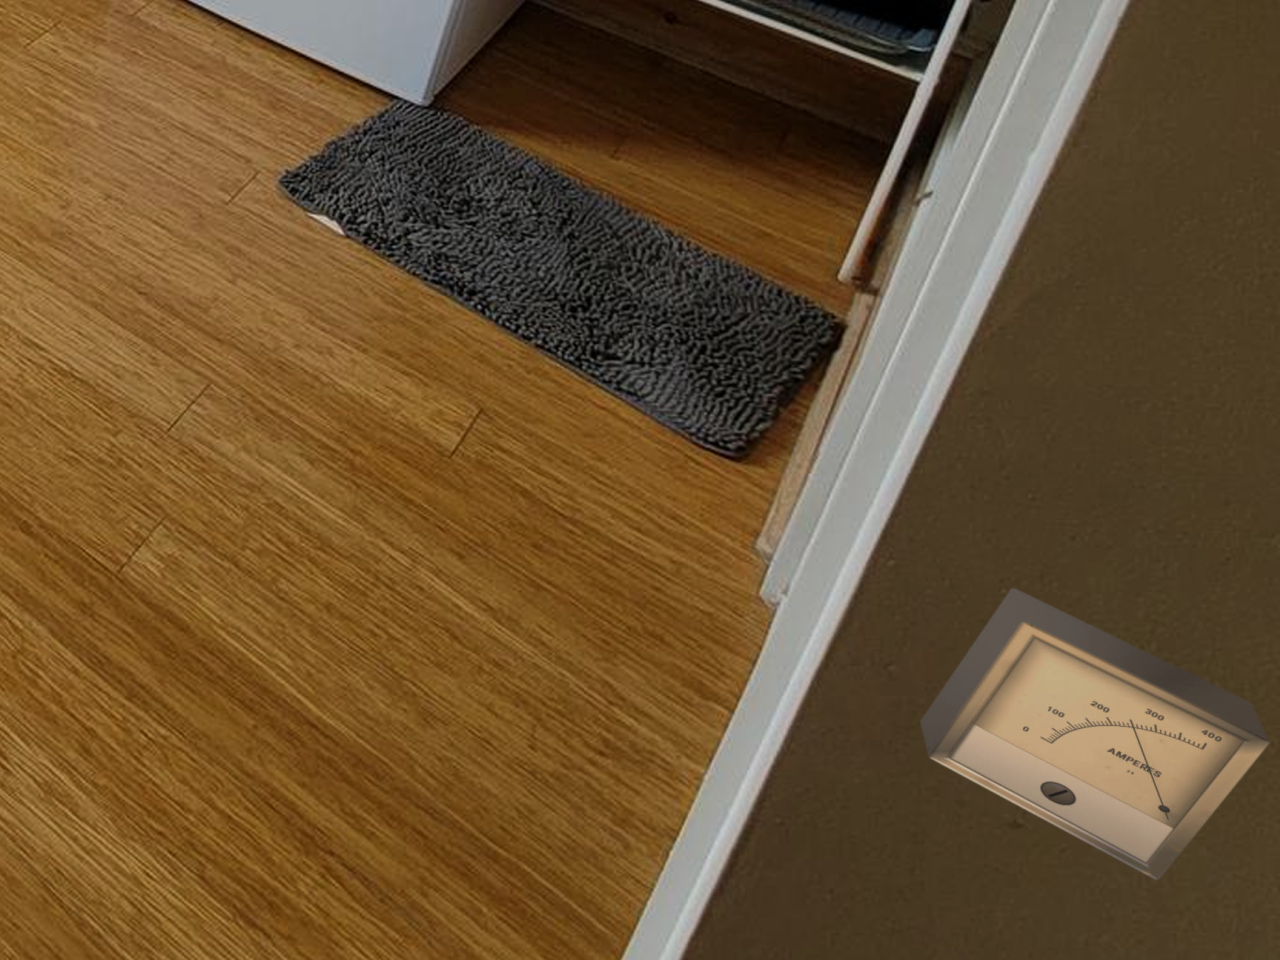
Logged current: value=250 unit=A
